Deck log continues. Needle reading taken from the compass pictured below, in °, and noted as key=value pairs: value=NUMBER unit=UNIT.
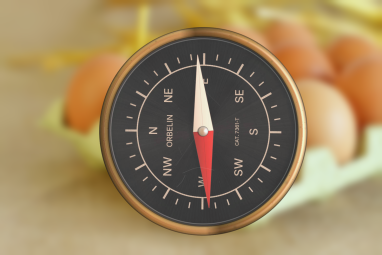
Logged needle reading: value=265 unit=°
